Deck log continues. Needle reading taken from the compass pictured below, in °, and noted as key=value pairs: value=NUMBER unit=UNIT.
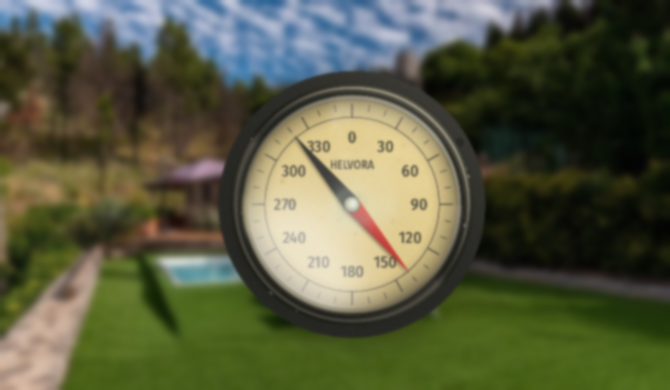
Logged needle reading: value=140 unit=°
